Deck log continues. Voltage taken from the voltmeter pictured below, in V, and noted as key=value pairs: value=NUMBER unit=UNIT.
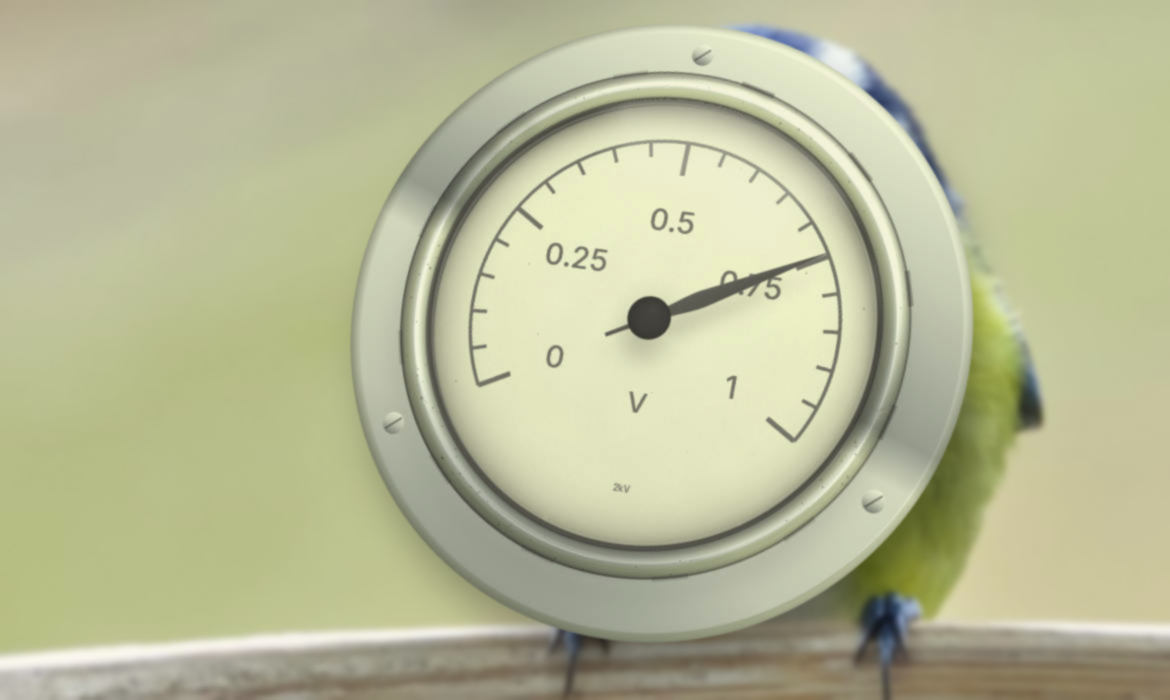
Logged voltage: value=0.75 unit=V
